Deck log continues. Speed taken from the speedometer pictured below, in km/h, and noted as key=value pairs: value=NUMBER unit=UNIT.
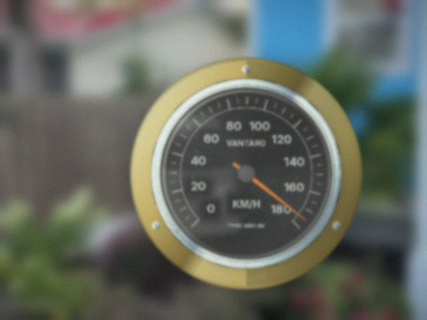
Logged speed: value=175 unit=km/h
